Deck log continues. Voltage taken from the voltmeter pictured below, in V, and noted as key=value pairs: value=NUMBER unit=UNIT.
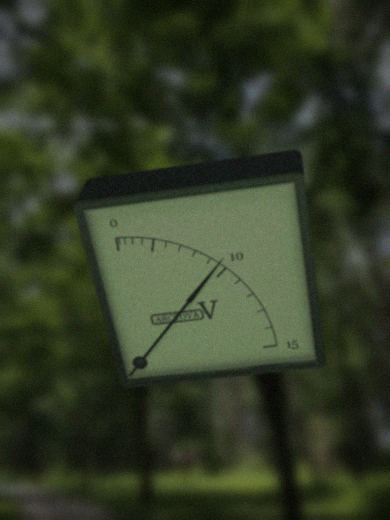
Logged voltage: value=9.5 unit=V
